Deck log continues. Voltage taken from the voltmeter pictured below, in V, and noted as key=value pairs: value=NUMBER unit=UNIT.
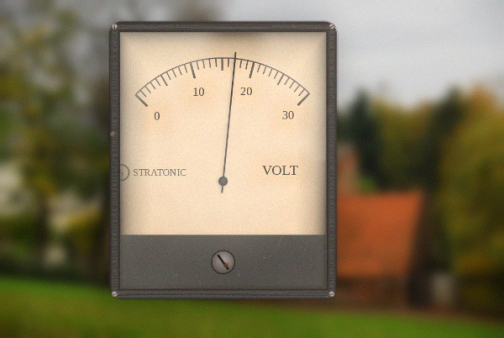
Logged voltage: value=17 unit=V
